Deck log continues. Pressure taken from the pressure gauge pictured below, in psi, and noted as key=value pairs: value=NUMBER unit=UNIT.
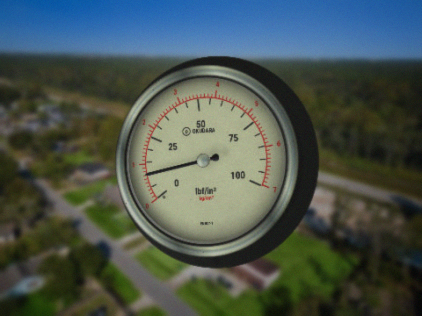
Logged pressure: value=10 unit=psi
